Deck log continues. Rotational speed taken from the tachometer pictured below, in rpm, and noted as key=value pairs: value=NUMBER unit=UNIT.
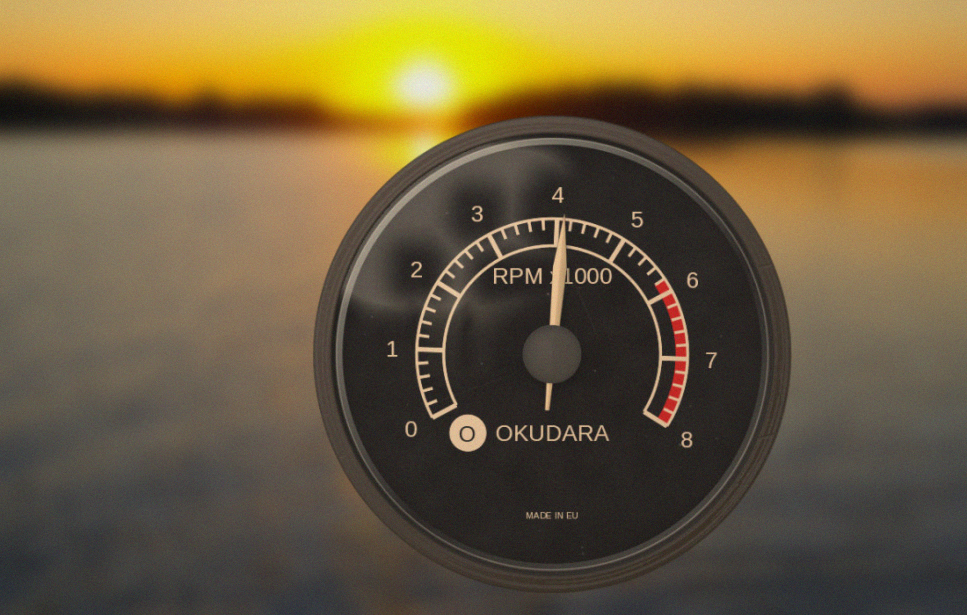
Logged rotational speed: value=4100 unit=rpm
